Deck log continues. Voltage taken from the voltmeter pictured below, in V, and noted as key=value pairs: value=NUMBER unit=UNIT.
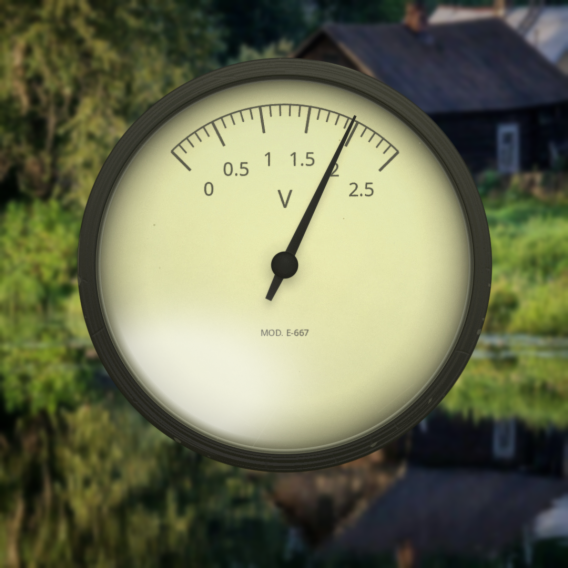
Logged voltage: value=1.95 unit=V
